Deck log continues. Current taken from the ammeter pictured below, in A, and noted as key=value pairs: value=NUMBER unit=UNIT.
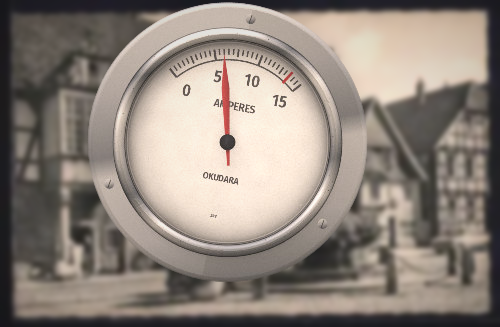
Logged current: value=6 unit=A
